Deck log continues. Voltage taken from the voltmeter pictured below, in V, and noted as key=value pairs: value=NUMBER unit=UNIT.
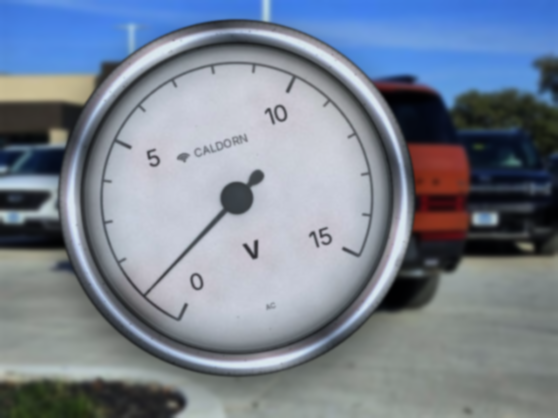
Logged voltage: value=1 unit=V
